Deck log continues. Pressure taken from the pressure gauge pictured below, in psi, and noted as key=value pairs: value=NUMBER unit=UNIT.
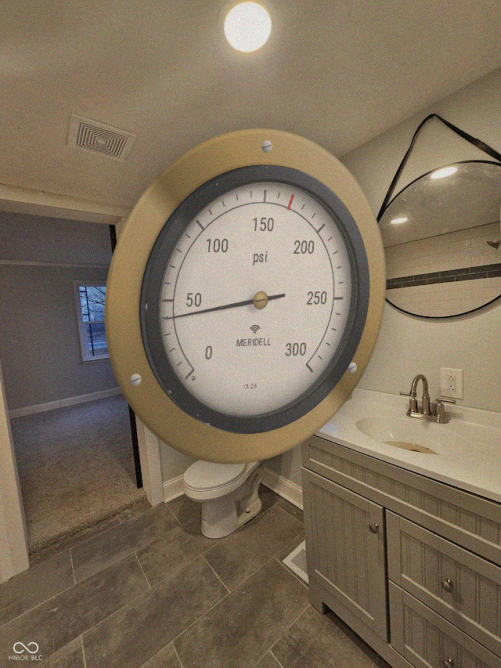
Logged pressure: value=40 unit=psi
